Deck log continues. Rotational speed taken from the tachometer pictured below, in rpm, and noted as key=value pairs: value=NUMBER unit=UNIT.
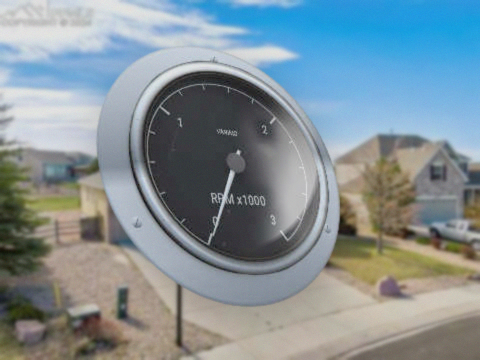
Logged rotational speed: value=0 unit=rpm
